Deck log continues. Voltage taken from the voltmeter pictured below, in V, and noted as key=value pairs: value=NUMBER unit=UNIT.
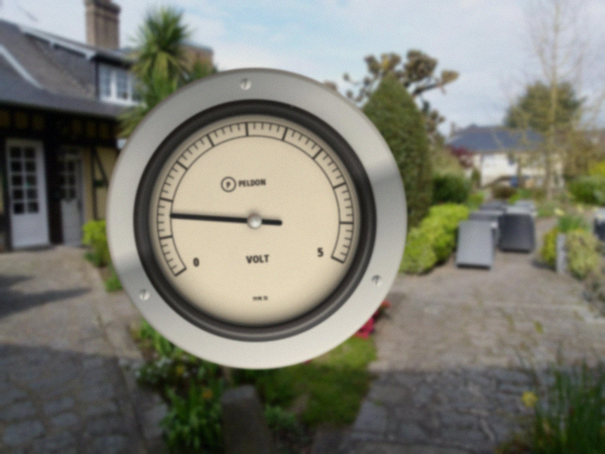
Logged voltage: value=0.8 unit=V
